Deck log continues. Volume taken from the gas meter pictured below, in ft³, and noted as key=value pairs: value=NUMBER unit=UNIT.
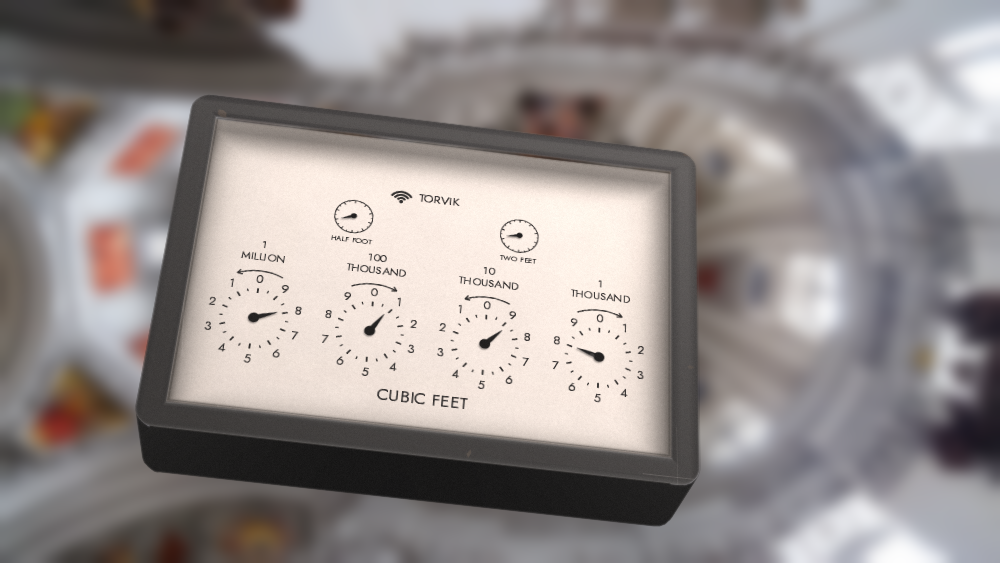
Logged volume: value=808800 unit=ft³
